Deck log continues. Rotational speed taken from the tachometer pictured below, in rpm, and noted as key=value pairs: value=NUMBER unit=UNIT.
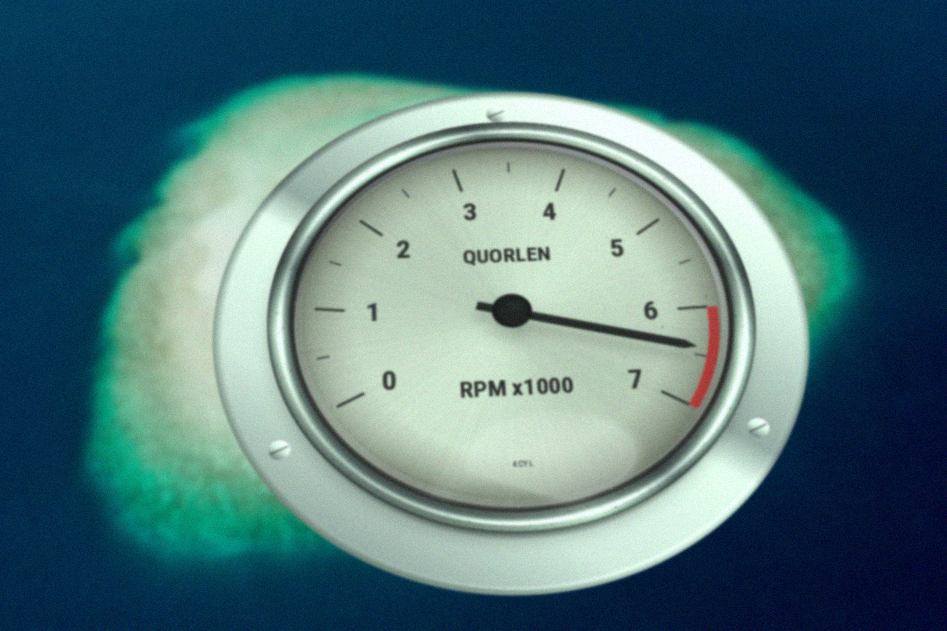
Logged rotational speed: value=6500 unit=rpm
